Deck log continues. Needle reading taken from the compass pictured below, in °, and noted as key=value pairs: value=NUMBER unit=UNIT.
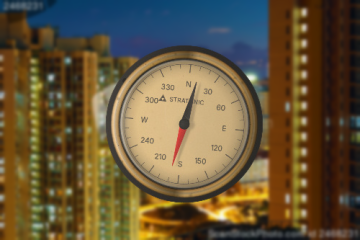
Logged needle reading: value=190 unit=°
